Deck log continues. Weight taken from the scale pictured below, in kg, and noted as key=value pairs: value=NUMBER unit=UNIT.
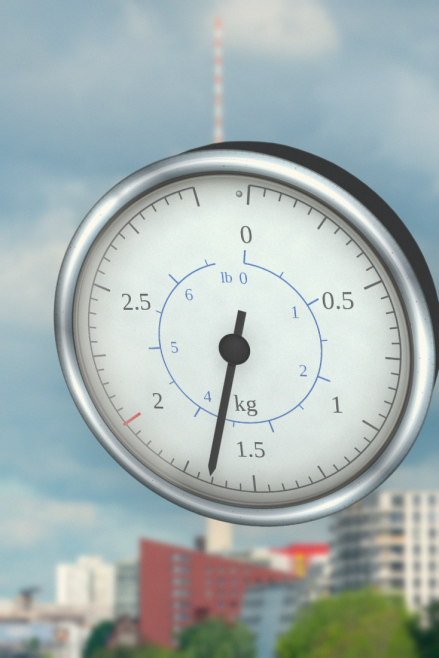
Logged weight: value=1.65 unit=kg
